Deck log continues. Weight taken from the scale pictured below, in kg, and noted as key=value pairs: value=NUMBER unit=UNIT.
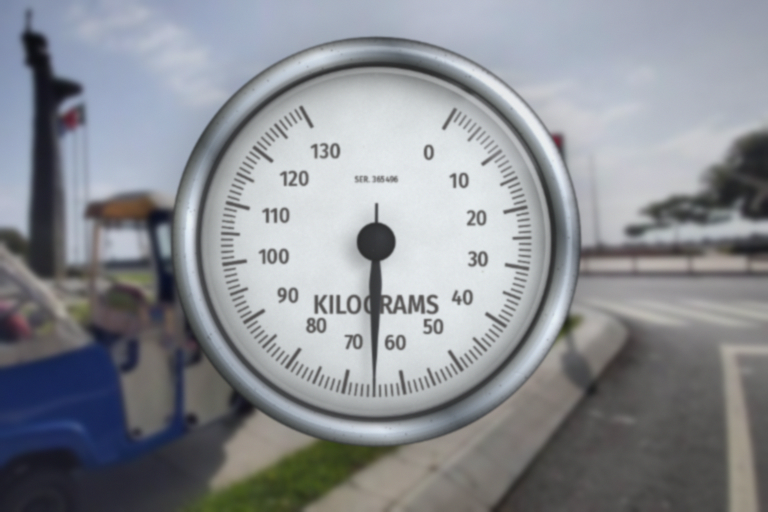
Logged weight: value=65 unit=kg
